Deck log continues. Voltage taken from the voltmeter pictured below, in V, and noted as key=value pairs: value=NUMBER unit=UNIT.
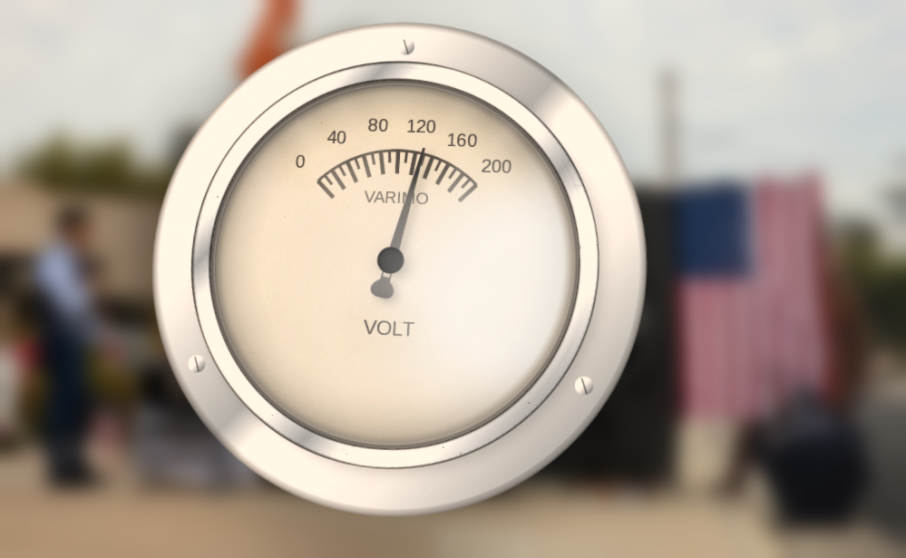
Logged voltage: value=130 unit=V
